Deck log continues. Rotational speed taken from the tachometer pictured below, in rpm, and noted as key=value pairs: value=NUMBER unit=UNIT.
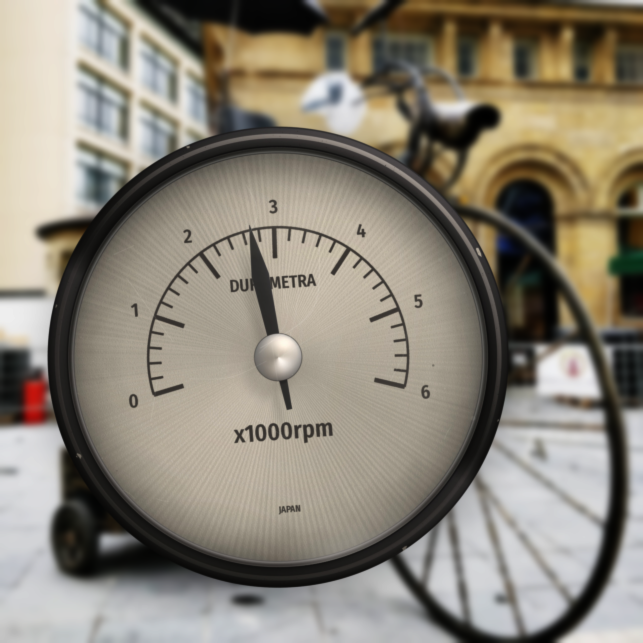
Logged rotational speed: value=2700 unit=rpm
